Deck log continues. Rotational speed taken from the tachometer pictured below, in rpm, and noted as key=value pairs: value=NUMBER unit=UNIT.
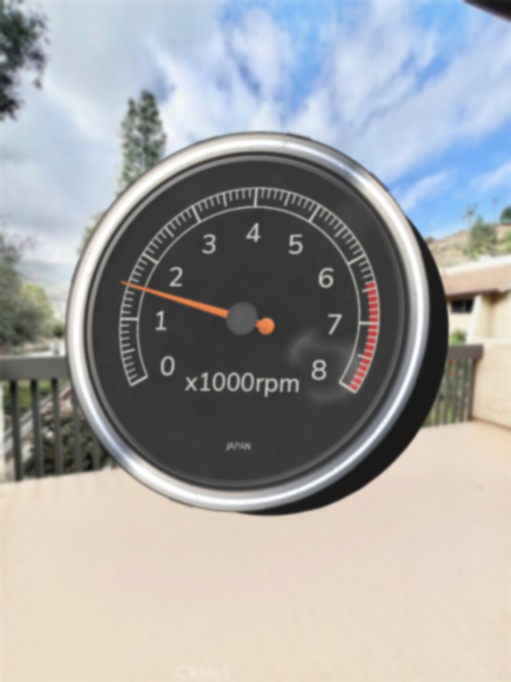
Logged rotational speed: value=1500 unit=rpm
